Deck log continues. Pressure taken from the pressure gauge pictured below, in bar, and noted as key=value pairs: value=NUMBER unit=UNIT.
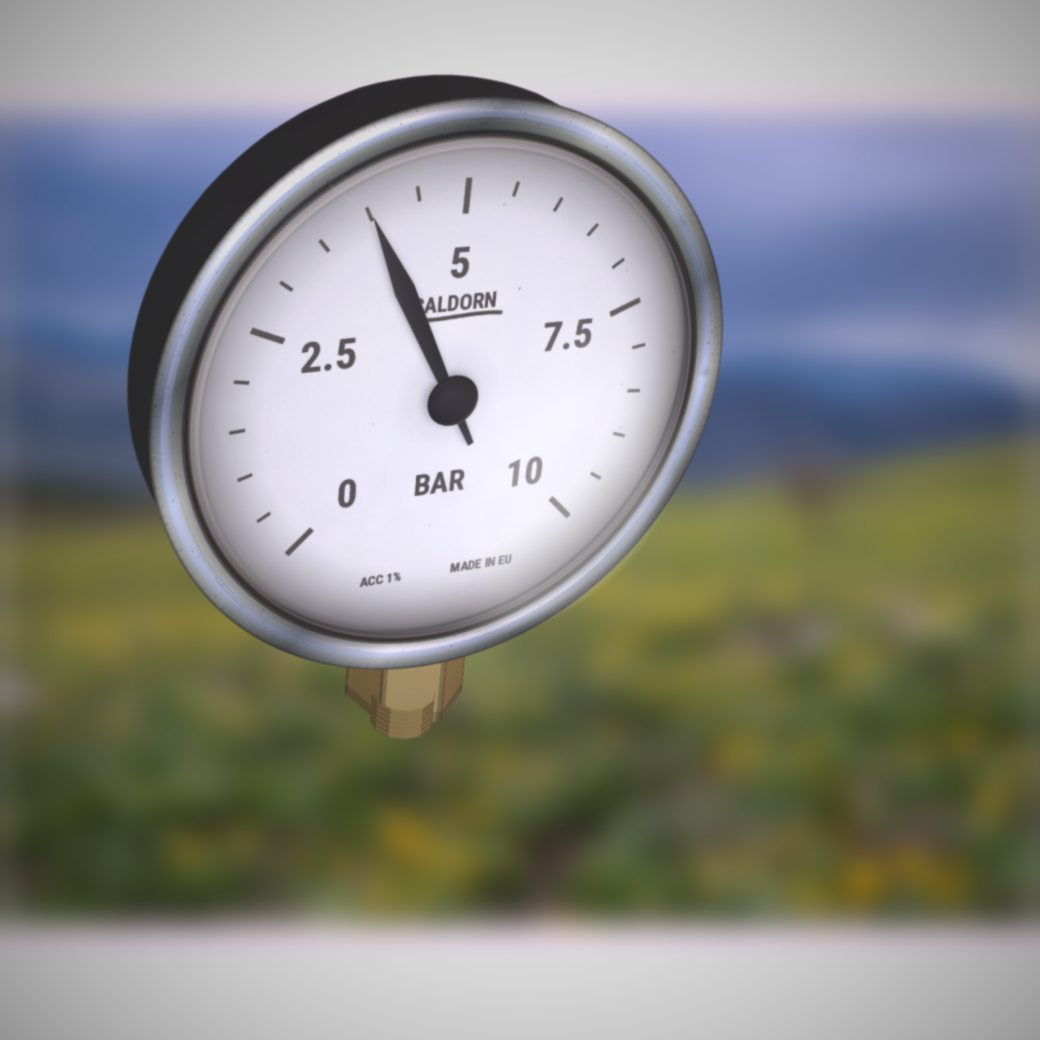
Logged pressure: value=4 unit=bar
